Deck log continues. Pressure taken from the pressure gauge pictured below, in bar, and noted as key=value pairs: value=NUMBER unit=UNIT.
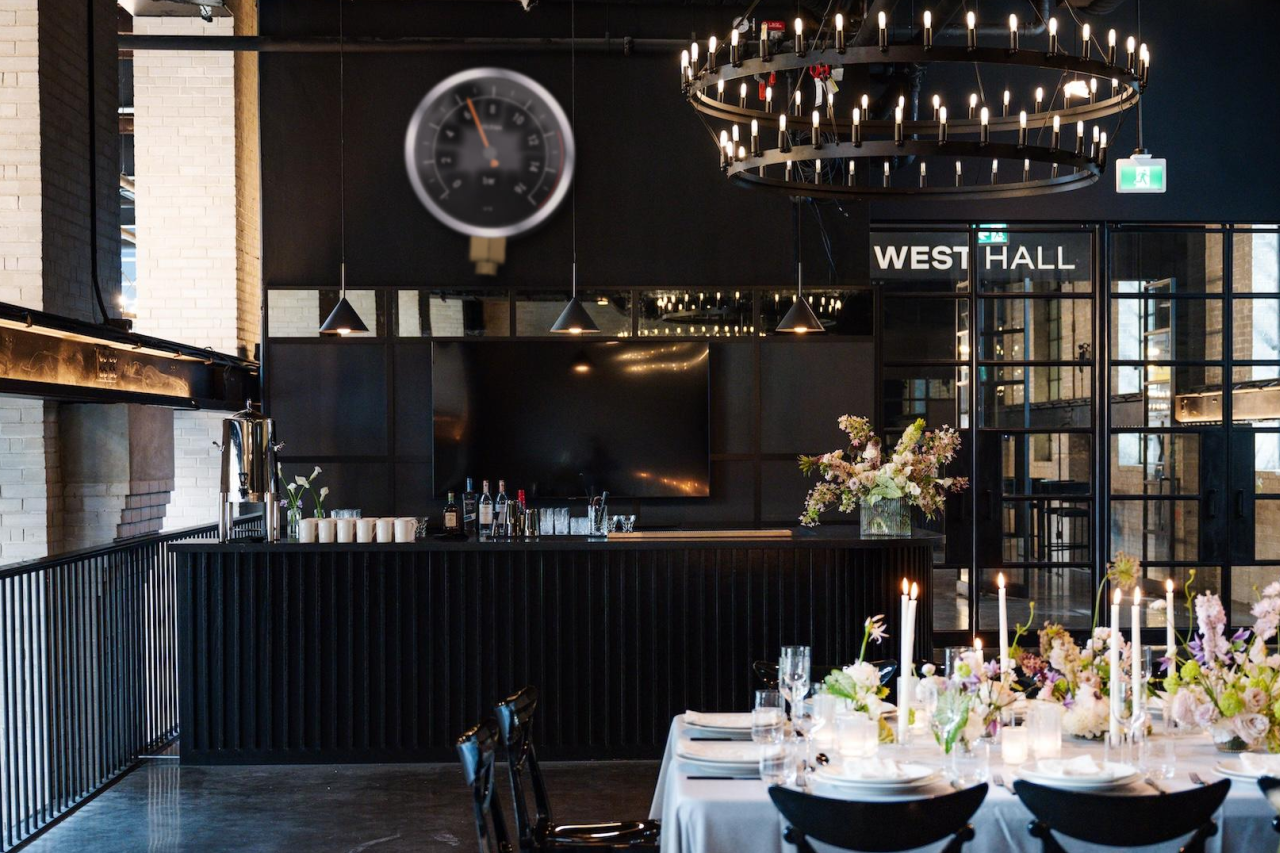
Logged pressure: value=6.5 unit=bar
